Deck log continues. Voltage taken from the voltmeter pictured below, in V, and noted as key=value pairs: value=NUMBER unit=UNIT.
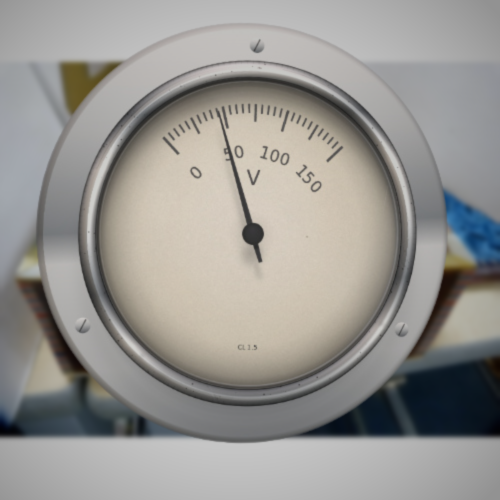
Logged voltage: value=45 unit=V
